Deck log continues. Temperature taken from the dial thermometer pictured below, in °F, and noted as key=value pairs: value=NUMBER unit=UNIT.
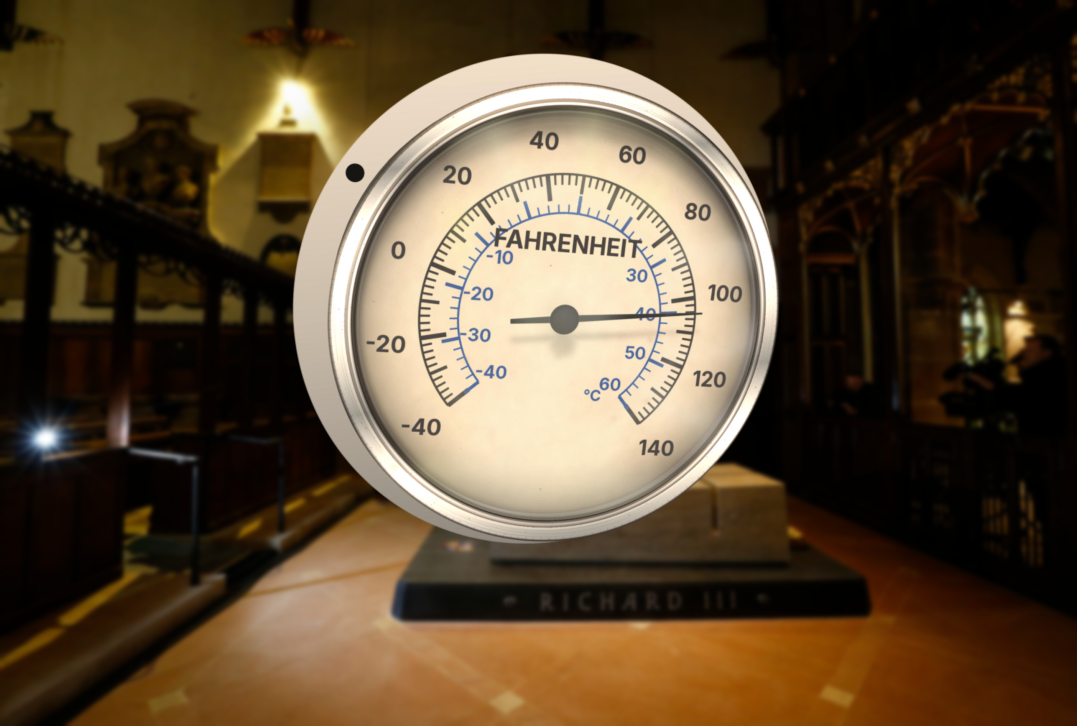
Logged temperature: value=104 unit=°F
